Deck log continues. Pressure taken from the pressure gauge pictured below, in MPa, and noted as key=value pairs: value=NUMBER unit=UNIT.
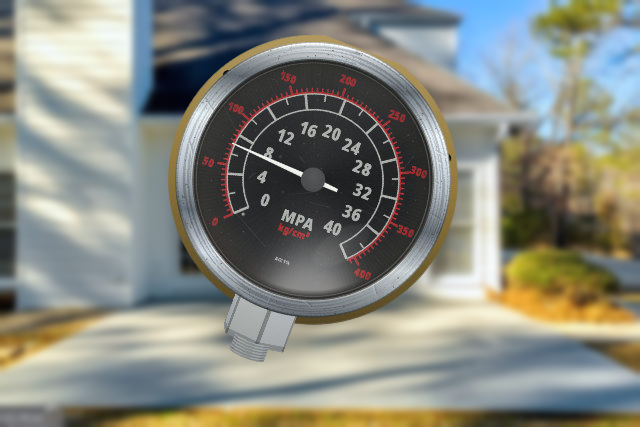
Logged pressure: value=7 unit=MPa
